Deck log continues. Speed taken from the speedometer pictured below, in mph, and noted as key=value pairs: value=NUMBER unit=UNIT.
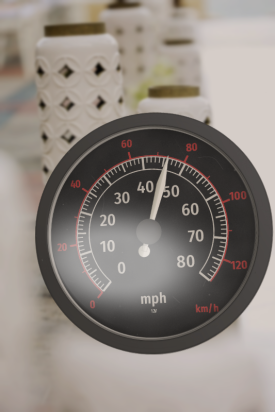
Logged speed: value=46 unit=mph
